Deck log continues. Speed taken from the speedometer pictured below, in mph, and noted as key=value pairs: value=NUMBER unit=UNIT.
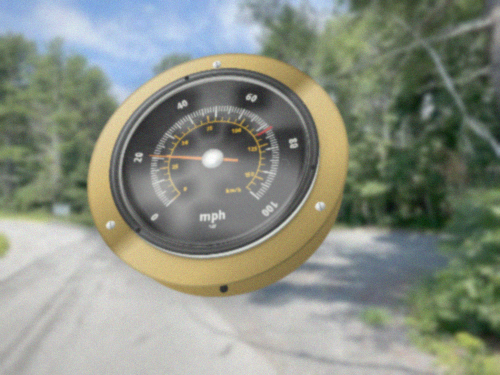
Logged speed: value=20 unit=mph
